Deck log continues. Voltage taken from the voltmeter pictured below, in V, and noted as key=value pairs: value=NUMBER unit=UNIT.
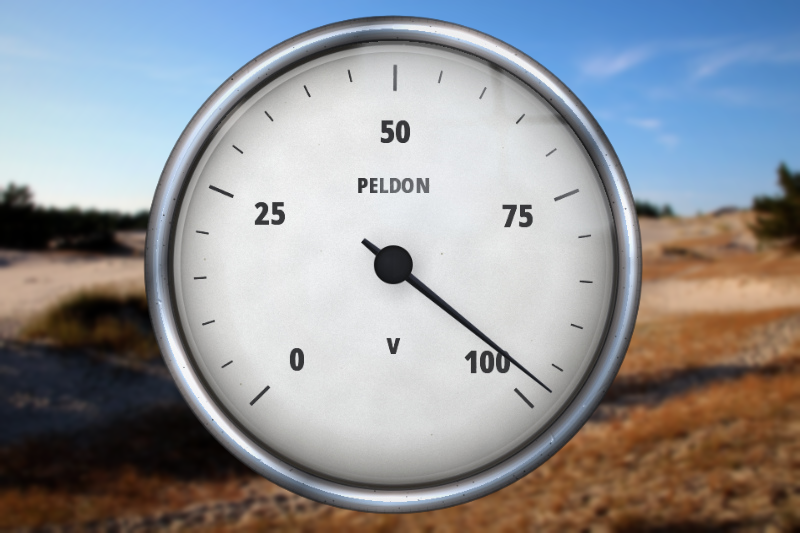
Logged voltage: value=97.5 unit=V
